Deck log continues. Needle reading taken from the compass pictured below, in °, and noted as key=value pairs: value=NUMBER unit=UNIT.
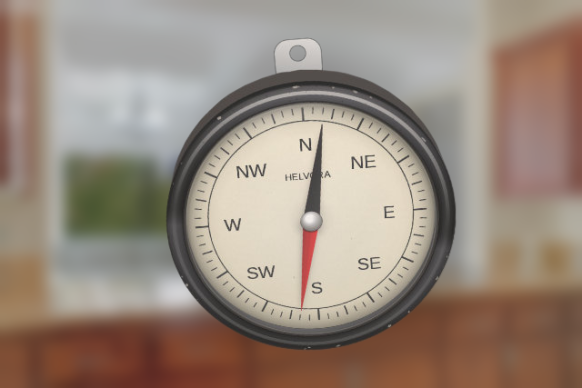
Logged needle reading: value=190 unit=°
